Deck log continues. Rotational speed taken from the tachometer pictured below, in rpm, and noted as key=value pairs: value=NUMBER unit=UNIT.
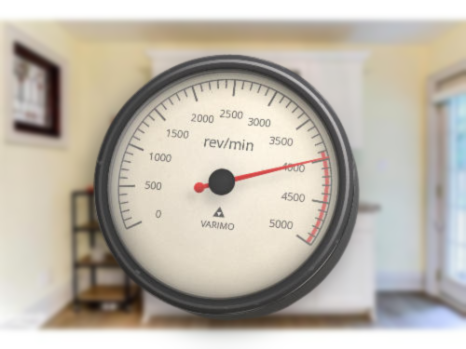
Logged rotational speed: value=4000 unit=rpm
